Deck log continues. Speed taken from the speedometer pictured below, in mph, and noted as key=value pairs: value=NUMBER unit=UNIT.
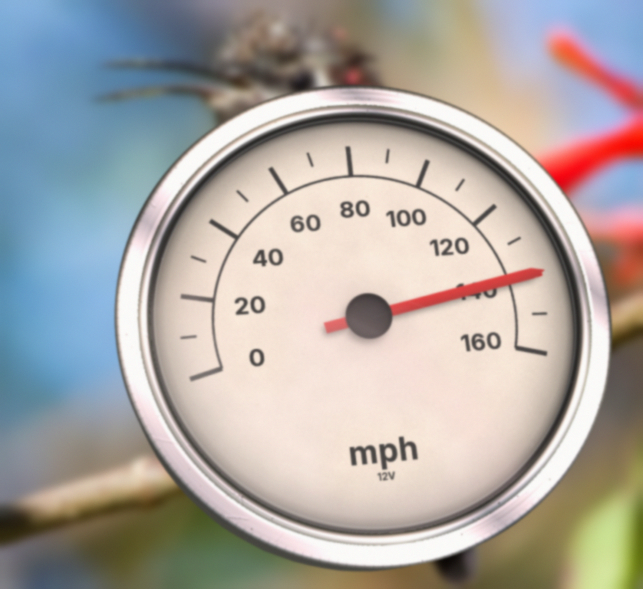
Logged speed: value=140 unit=mph
